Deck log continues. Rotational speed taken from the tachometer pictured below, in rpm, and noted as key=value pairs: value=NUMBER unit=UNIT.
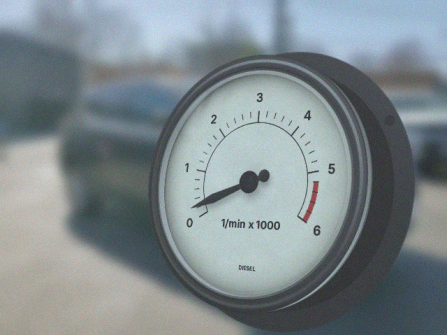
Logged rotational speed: value=200 unit=rpm
